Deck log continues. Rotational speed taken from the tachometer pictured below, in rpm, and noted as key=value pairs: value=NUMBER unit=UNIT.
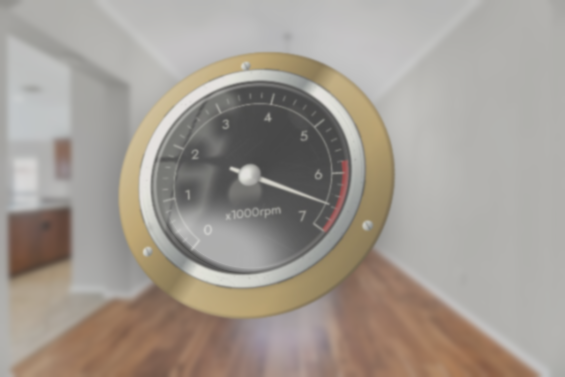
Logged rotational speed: value=6600 unit=rpm
